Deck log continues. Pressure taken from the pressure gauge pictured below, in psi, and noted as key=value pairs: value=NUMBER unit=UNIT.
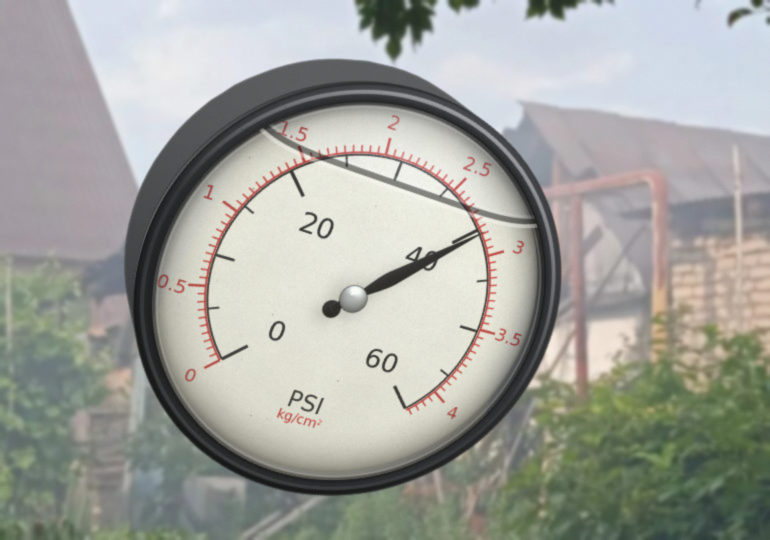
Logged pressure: value=40 unit=psi
